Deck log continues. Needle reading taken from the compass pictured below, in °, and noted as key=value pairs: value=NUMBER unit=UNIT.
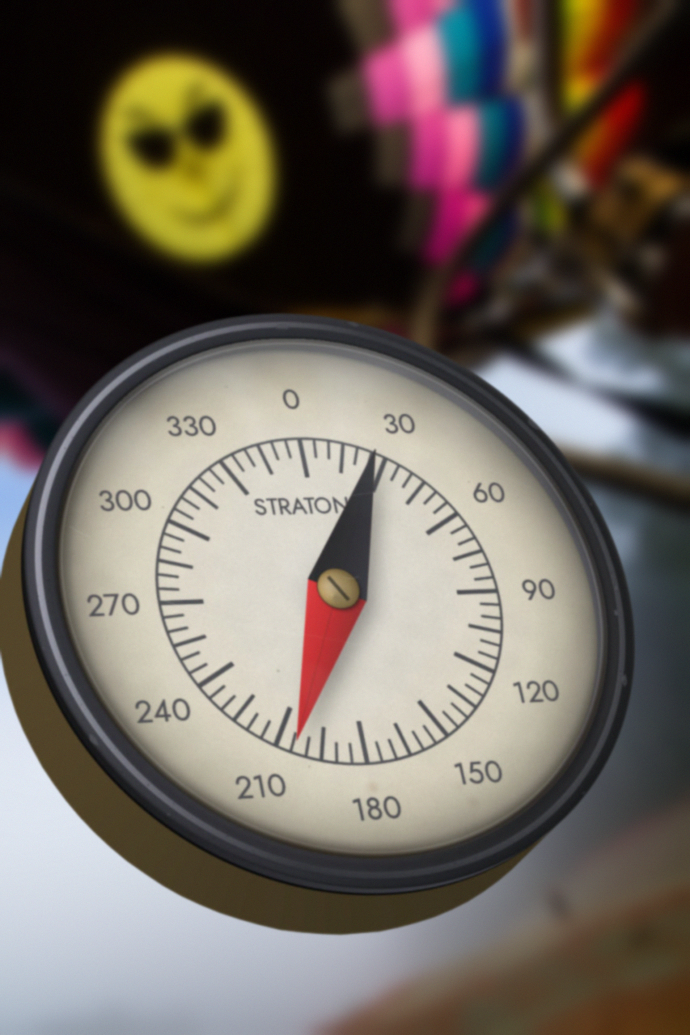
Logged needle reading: value=205 unit=°
